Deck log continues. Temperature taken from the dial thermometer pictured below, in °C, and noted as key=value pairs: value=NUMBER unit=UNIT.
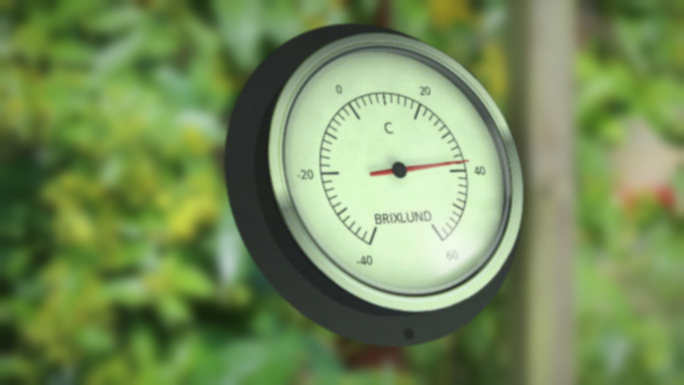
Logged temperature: value=38 unit=°C
